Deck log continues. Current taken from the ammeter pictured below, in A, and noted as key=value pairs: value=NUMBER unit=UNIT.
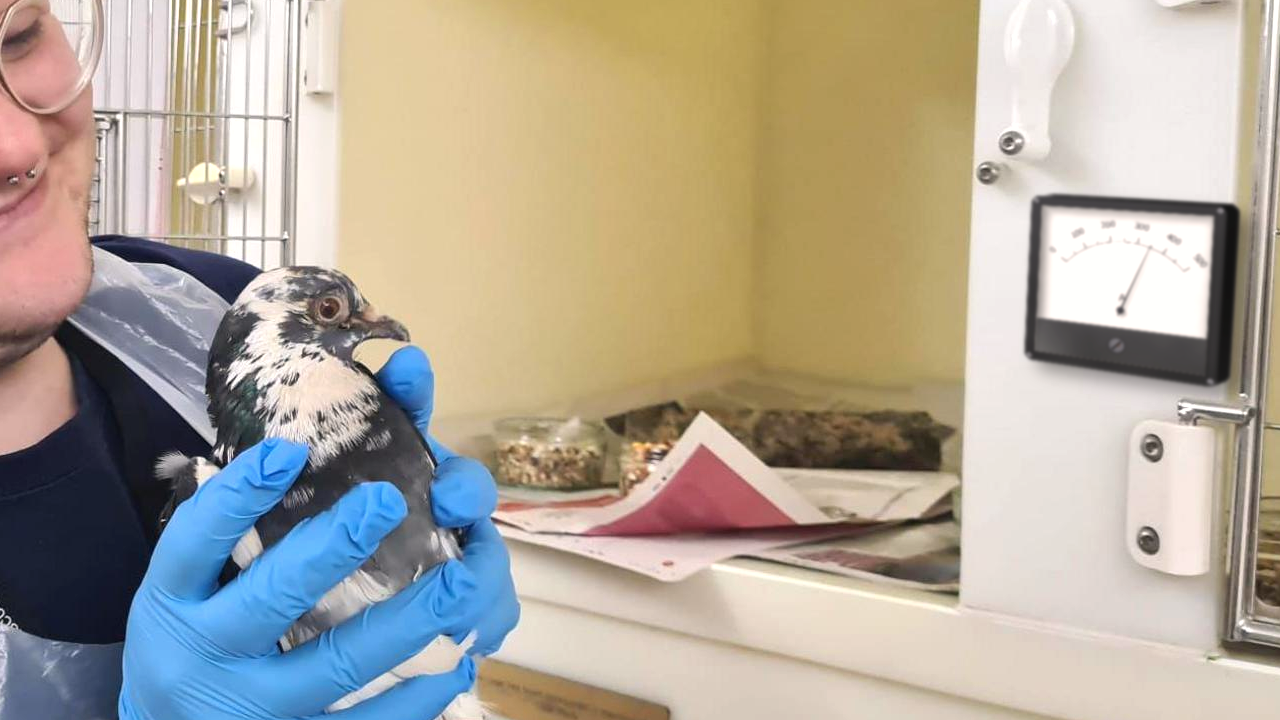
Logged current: value=350 unit=A
